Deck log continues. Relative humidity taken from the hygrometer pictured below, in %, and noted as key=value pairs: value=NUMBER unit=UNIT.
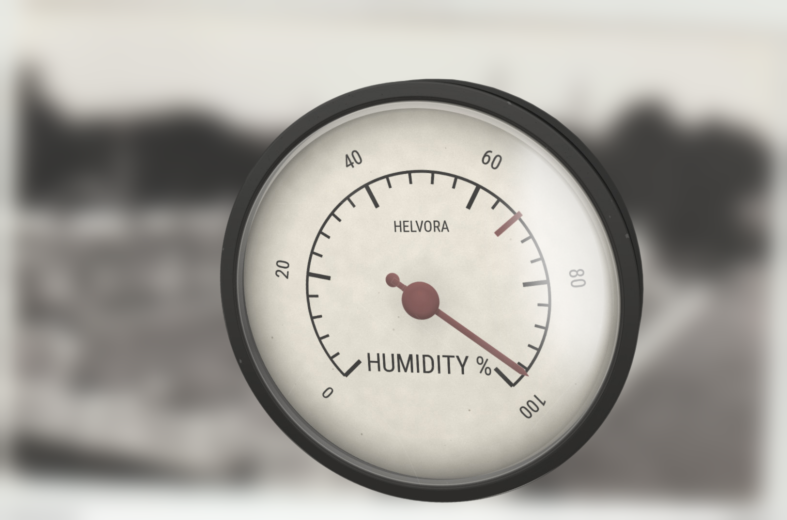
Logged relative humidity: value=96 unit=%
